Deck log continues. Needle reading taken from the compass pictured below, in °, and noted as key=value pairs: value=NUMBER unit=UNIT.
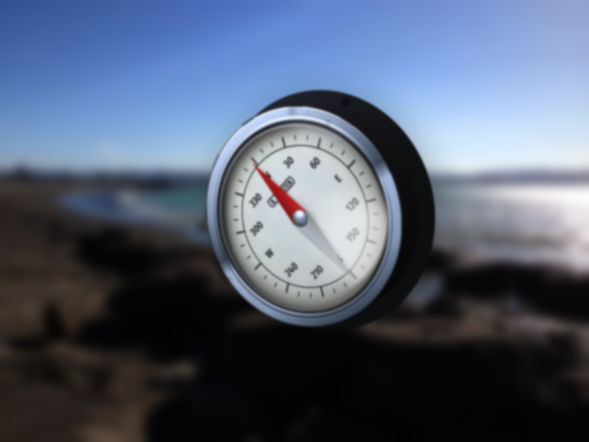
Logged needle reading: value=0 unit=°
